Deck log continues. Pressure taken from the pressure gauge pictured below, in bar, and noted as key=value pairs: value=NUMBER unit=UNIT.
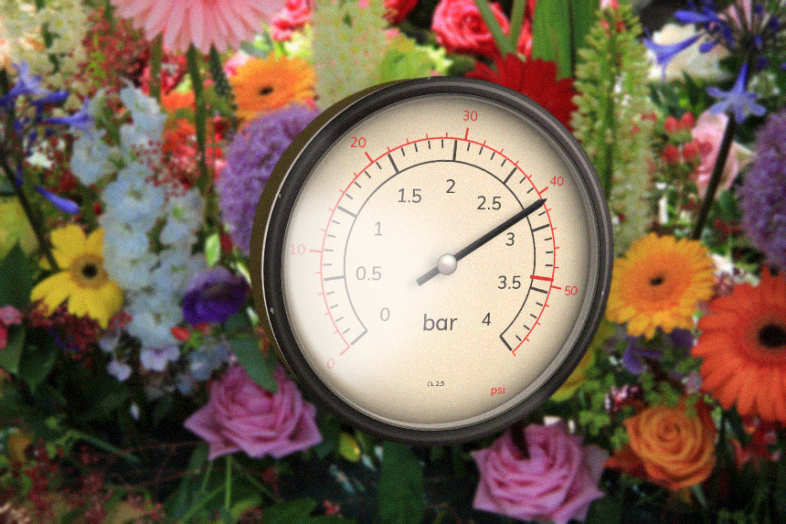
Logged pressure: value=2.8 unit=bar
